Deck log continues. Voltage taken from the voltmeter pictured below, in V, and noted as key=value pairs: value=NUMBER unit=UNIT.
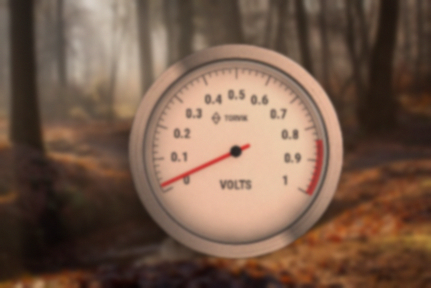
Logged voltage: value=0.02 unit=V
